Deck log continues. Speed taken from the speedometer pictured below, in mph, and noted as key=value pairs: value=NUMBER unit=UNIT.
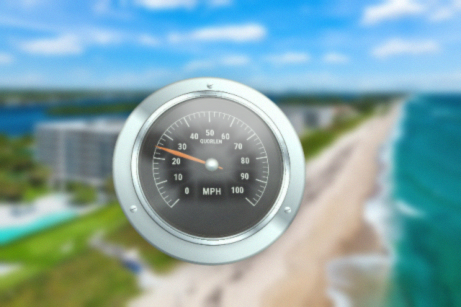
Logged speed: value=24 unit=mph
